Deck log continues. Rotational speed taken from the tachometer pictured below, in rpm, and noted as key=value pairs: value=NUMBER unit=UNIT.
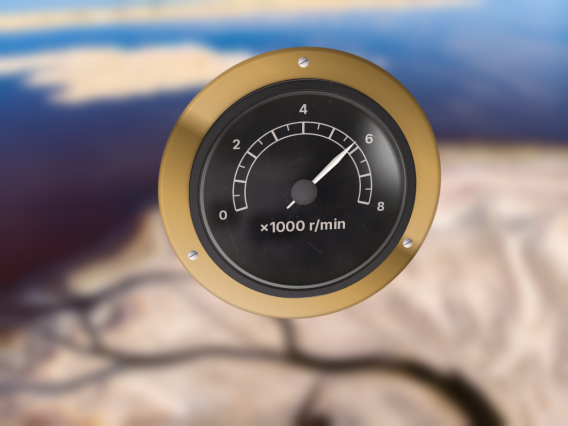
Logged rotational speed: value=5750 unit=rpm
